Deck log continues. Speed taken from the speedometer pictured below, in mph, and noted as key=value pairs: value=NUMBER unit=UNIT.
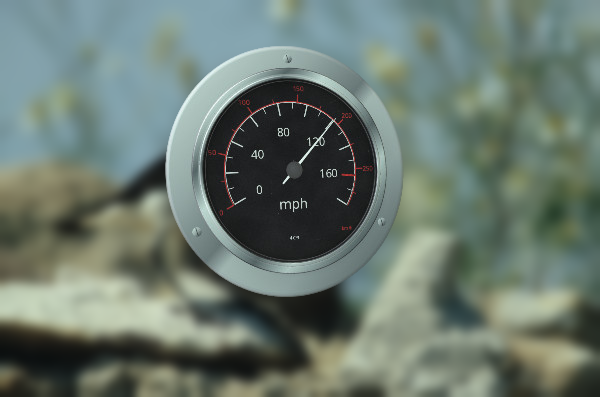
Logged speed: value=120 unit=mph
